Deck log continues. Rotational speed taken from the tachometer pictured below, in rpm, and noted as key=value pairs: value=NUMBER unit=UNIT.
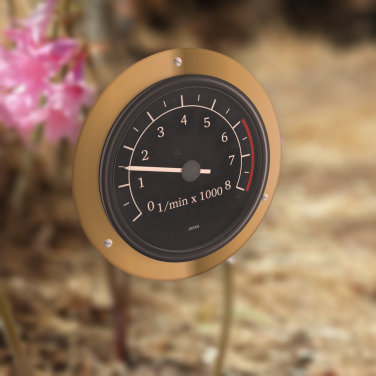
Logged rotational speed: value=1500 unit=rpm
